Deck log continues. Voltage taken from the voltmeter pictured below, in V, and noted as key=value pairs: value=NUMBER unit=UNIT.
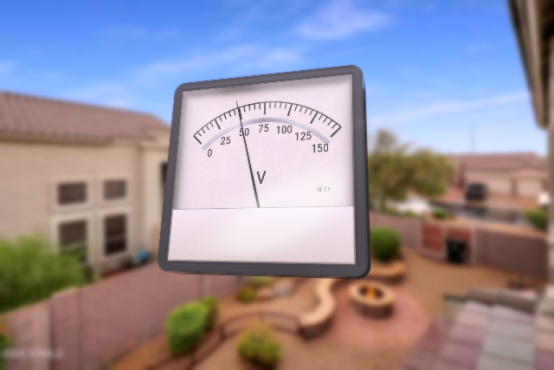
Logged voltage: value=50 unit=V
